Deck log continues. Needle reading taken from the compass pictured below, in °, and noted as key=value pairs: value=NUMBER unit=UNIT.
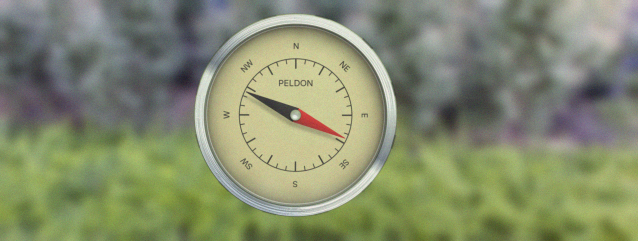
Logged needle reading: value=115 unit=°
